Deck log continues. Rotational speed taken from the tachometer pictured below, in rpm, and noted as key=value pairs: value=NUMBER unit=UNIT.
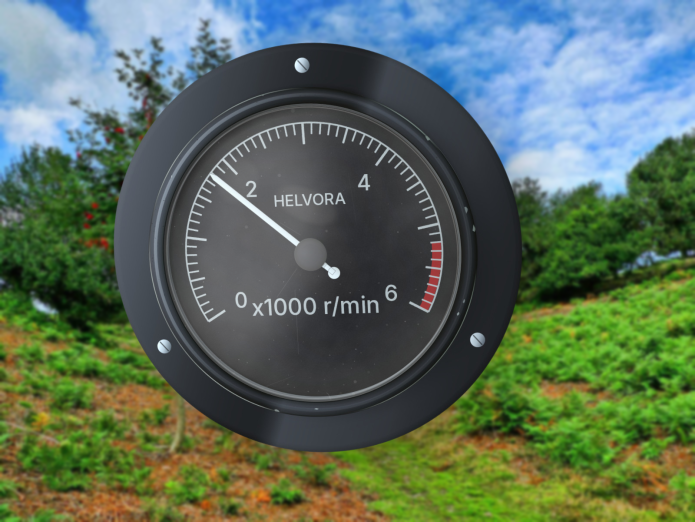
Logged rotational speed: value=1800 unit=rpm
